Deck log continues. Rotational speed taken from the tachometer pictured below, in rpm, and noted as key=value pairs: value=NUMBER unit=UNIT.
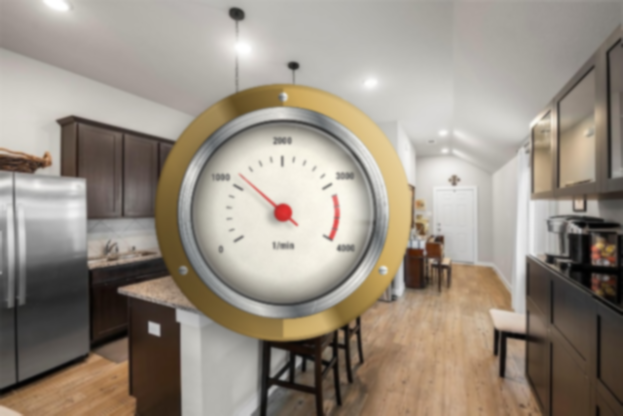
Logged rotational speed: value=1200 unit=rpm
